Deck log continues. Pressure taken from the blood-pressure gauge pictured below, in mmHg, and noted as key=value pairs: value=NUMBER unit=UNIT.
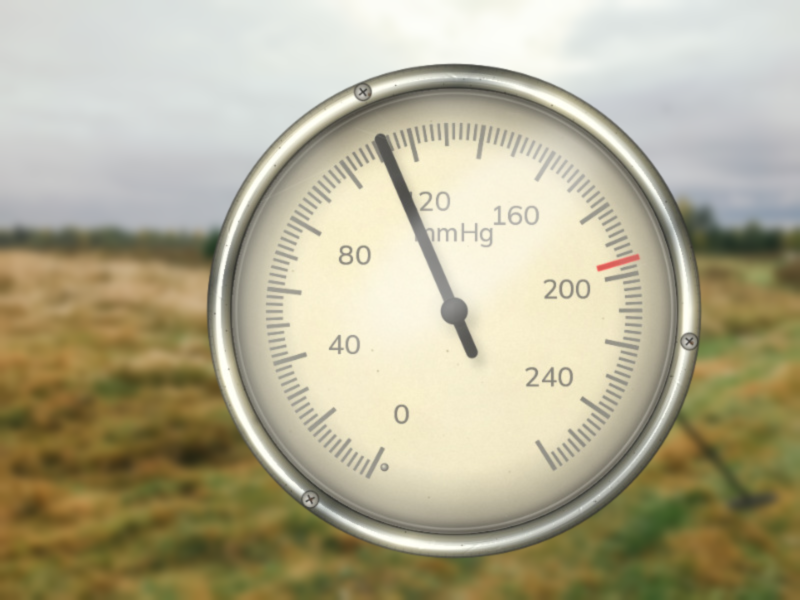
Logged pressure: value=112 unit=mmHg
